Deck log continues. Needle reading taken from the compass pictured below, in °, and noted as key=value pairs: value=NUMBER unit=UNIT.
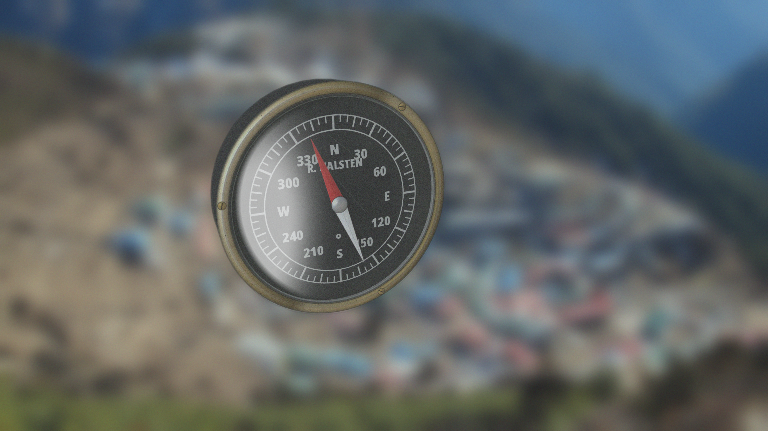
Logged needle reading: value=340 unit=°
